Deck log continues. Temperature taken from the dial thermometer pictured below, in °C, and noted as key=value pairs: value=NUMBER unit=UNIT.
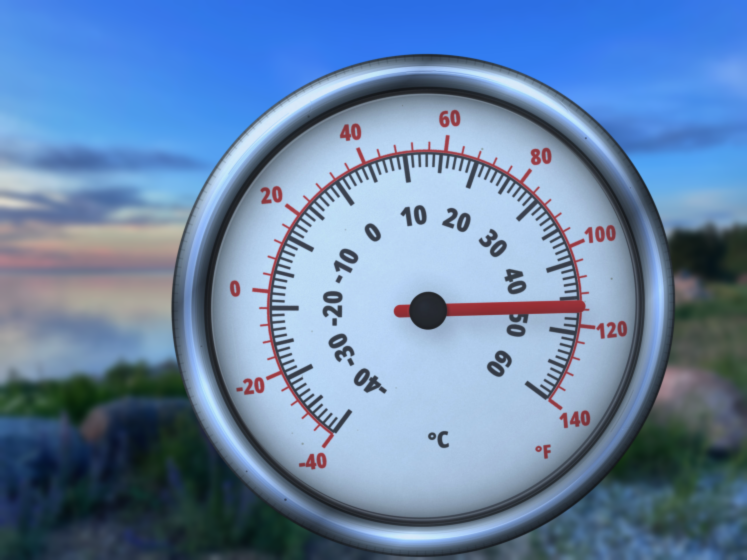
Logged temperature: value=46 unit=°C
